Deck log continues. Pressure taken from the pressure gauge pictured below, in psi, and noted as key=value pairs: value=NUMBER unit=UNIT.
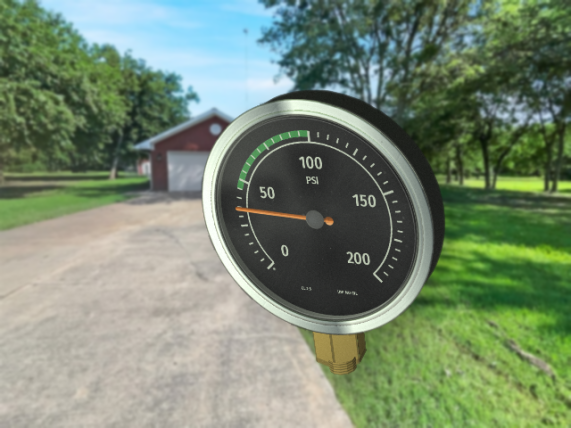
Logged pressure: value=35 unit=psi
